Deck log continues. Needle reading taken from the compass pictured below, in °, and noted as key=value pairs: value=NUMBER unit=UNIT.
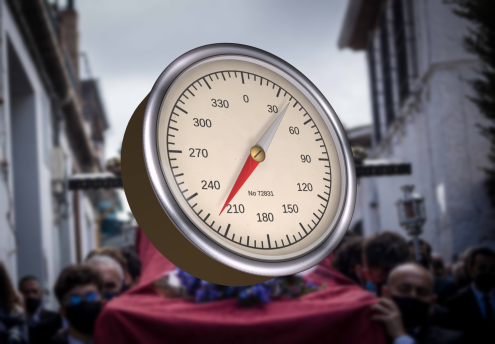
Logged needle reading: value=220 unit=°
